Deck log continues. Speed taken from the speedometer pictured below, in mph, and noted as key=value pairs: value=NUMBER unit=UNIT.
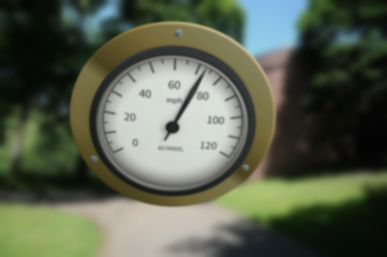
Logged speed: value=72.5 unit=mph
